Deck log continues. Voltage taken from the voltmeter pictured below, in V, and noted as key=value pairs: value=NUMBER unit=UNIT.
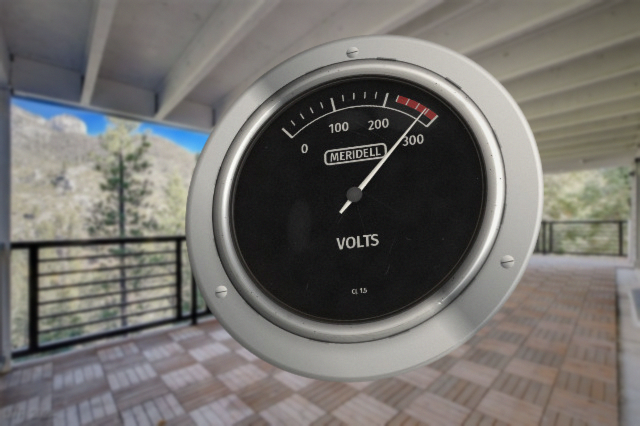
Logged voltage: value=280 unit=V
